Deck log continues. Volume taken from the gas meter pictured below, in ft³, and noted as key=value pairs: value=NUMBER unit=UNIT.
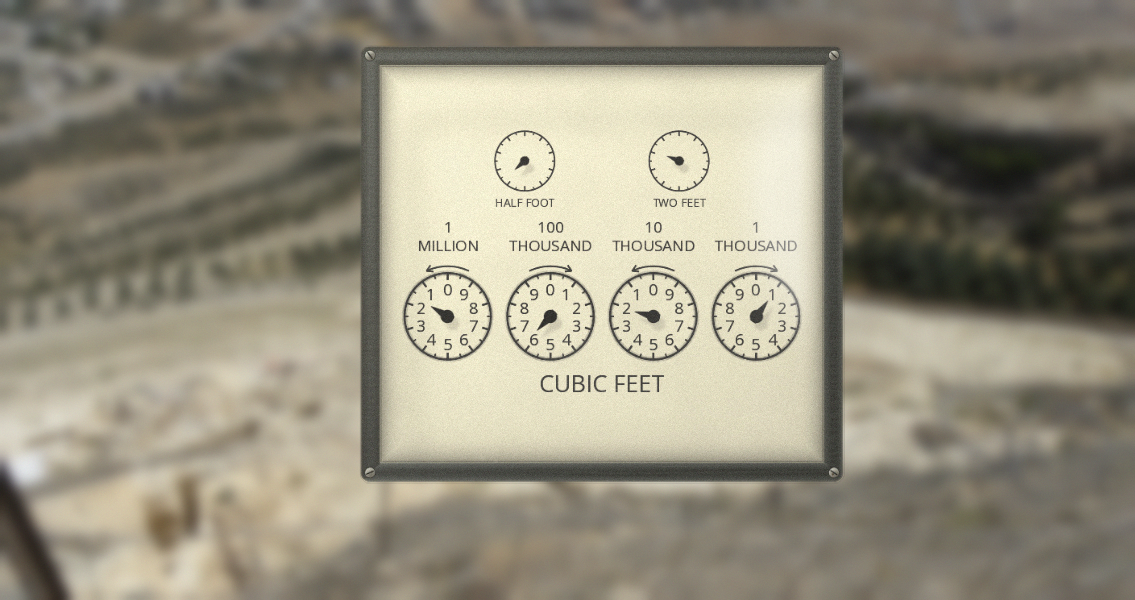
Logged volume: value=162100 unit=ft³
